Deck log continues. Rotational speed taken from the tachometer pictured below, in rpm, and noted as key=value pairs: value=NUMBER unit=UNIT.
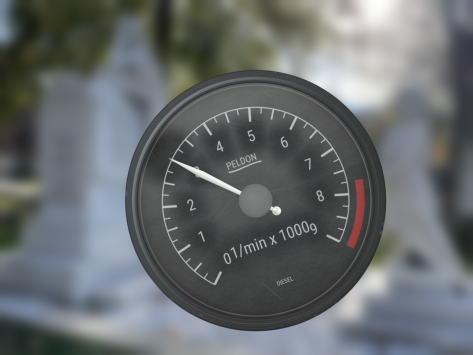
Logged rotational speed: value=3000 unit=rpm
